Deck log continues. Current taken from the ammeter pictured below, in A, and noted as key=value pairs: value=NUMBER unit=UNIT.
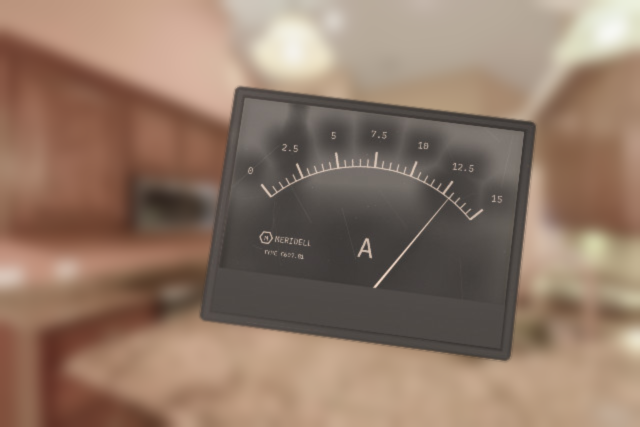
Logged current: value=13 unit=A
